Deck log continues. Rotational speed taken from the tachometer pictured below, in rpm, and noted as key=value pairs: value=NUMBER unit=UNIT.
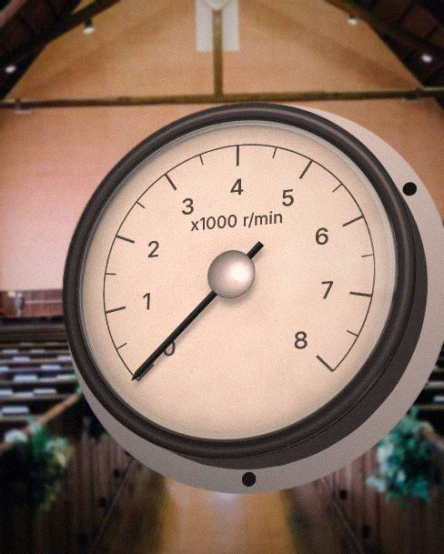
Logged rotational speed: value=0 unit=rpm
